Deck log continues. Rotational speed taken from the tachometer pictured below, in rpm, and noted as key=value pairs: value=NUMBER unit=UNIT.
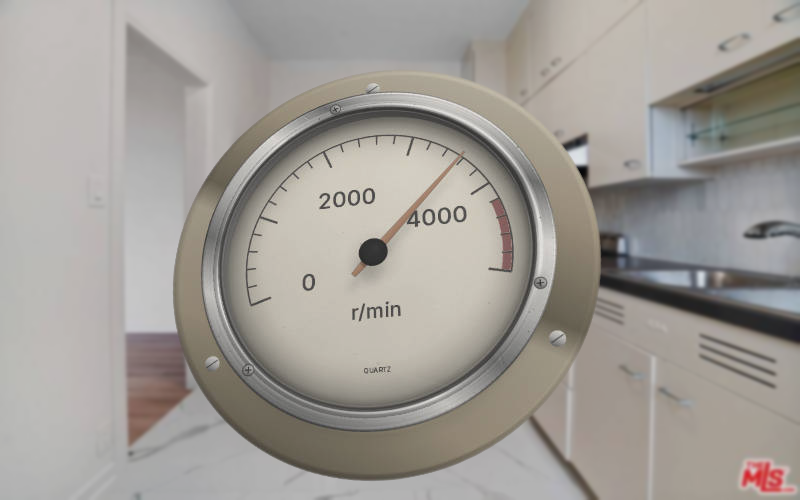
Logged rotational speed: value=3600 unit=rpm
